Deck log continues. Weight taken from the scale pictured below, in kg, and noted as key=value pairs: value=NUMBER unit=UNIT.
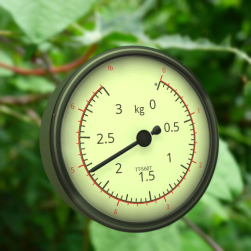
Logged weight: value=2.2 unit=kg
